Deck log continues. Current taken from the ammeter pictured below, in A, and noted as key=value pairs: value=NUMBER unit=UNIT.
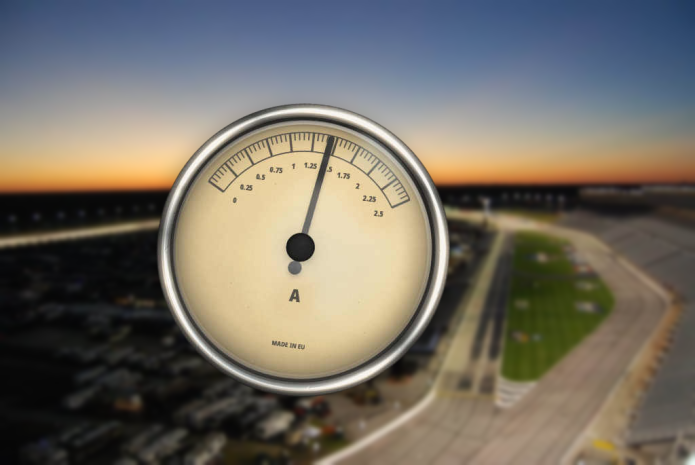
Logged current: value=1.45 unit=A
